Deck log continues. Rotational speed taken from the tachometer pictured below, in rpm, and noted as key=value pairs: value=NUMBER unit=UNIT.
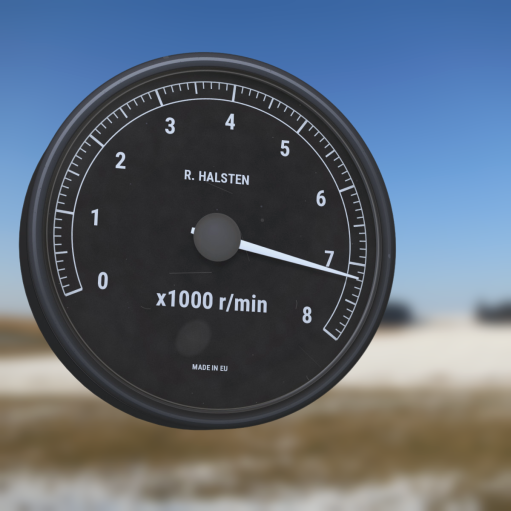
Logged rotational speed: value=7200 unit=rpm
